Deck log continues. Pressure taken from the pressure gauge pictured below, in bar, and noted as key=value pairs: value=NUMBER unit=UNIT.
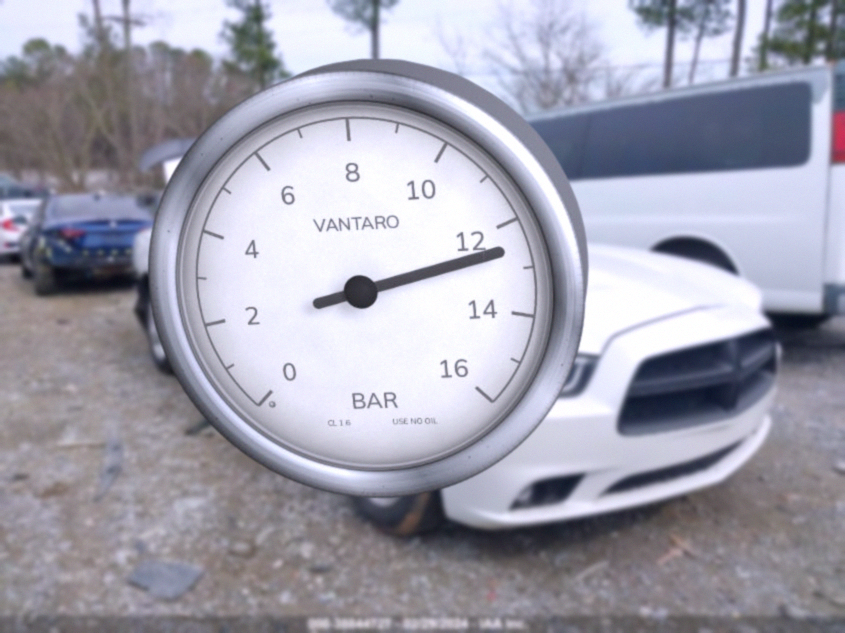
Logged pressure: value=12.5 unit=bar
